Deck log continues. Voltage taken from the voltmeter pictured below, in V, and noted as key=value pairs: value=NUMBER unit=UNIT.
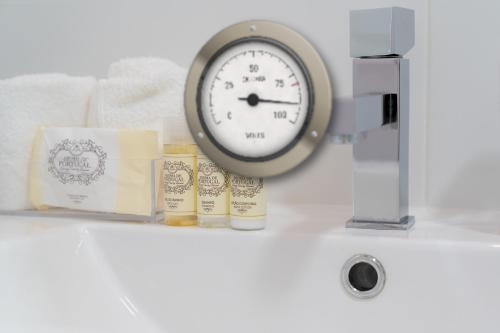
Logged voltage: value=90 unit=V
